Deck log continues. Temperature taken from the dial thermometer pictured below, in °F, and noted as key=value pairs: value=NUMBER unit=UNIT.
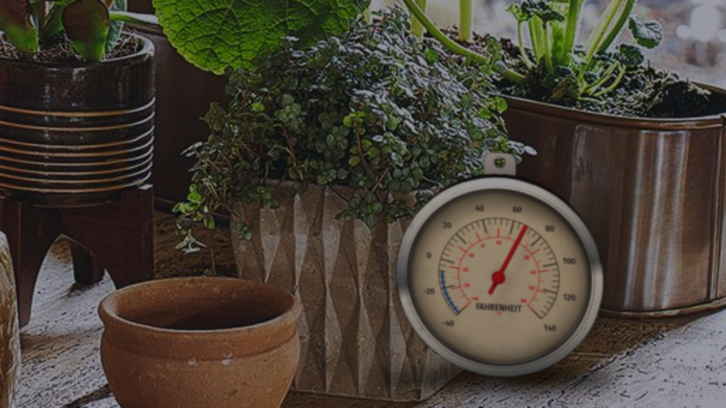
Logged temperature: value=68 unit=°F
